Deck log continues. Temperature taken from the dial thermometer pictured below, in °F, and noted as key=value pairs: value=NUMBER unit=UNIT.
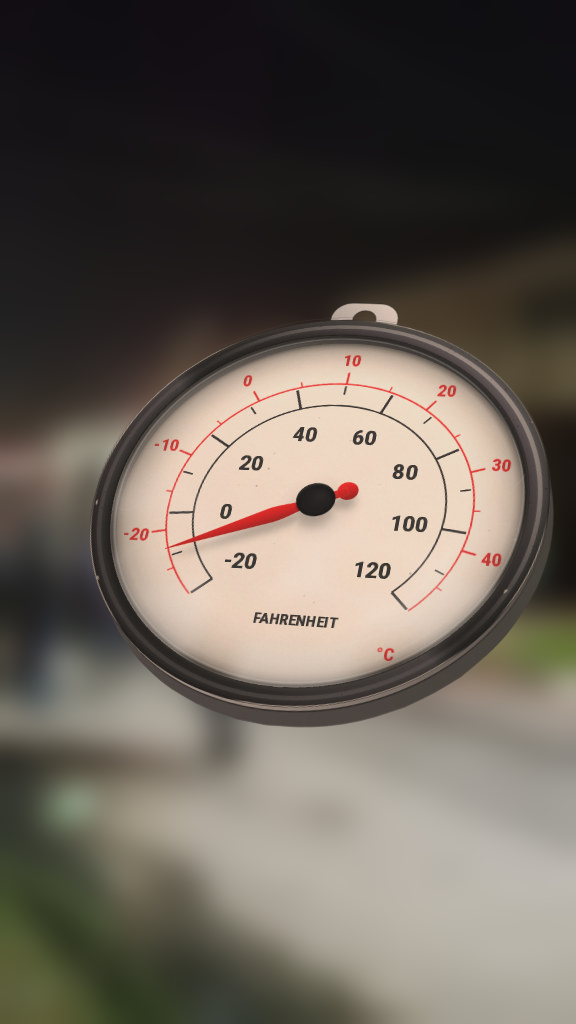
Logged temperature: value=-10 unit=°F
